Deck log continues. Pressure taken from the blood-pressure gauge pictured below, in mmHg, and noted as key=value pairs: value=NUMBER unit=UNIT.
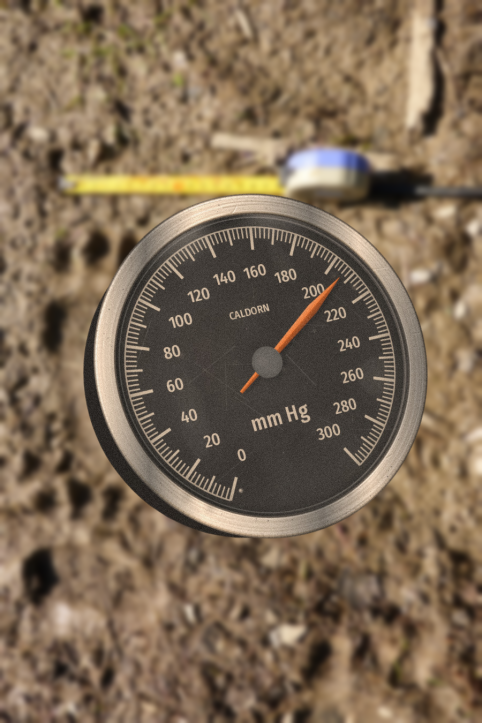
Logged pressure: value=206 unit=mmHg
